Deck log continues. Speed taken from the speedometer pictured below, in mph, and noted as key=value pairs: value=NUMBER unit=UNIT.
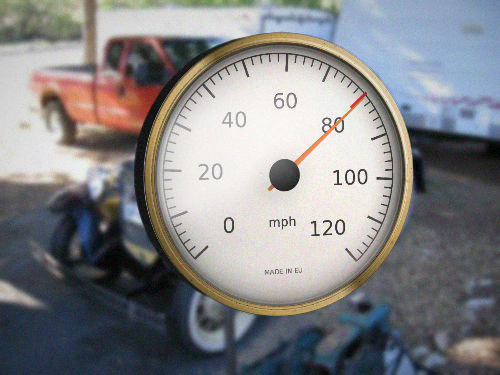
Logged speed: value=80 unit=mph
